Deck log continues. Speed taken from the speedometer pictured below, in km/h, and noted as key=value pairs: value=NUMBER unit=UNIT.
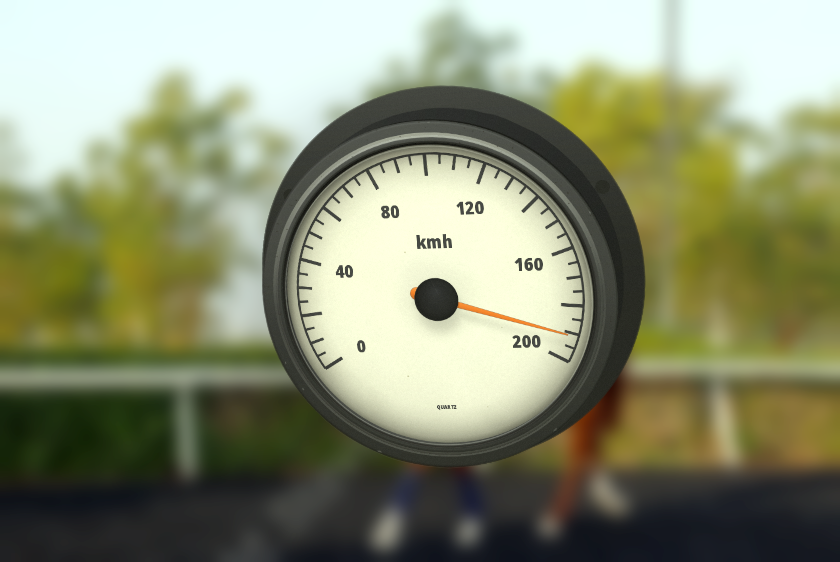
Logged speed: value=190 unit=km/h
